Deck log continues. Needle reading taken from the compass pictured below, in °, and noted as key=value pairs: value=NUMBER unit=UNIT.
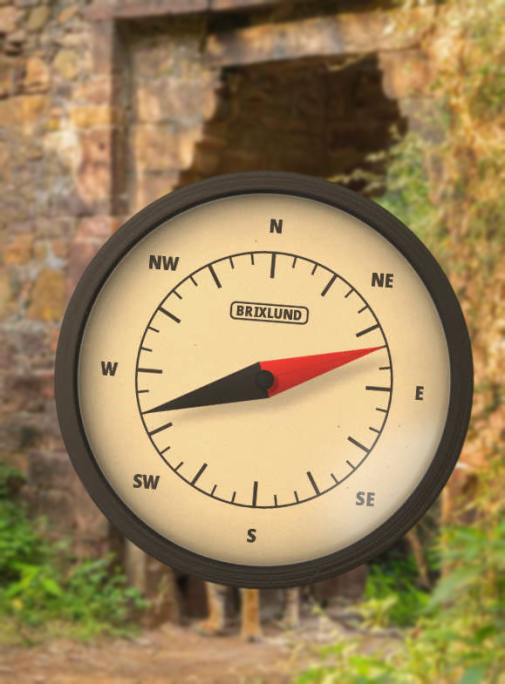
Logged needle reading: value=70 unit=°
